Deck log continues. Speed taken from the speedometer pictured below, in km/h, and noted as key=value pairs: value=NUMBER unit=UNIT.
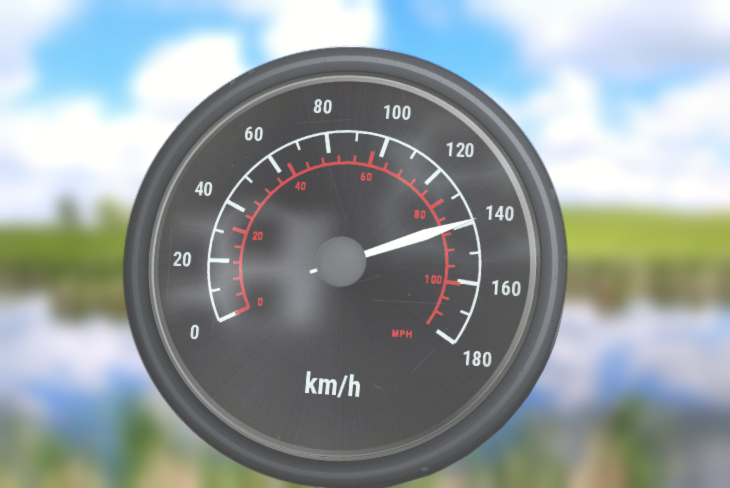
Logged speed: value=140 unit=km/h
